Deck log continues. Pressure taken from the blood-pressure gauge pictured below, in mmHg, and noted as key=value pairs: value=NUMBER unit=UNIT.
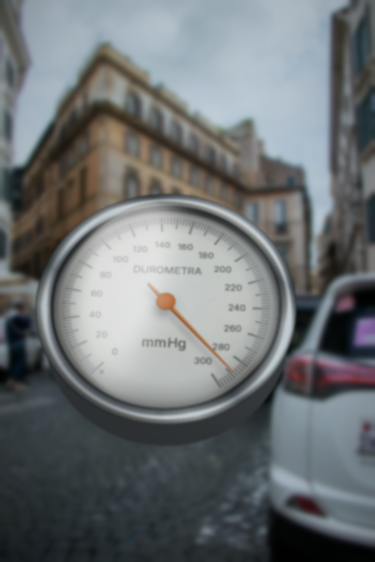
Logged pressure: value=290 unit=mmHg
